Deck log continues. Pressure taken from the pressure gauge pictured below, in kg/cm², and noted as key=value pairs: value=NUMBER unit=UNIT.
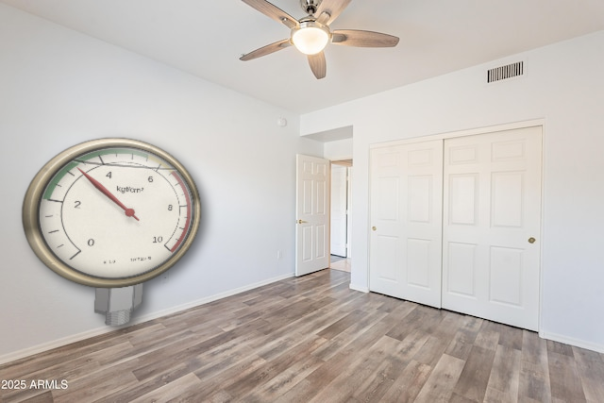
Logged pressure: value=3.25 unit=kg/cm²
